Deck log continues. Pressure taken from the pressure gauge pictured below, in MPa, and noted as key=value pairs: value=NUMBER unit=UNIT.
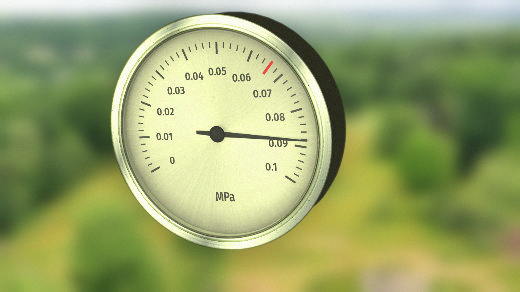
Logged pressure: value=0.088 unit=MPa
